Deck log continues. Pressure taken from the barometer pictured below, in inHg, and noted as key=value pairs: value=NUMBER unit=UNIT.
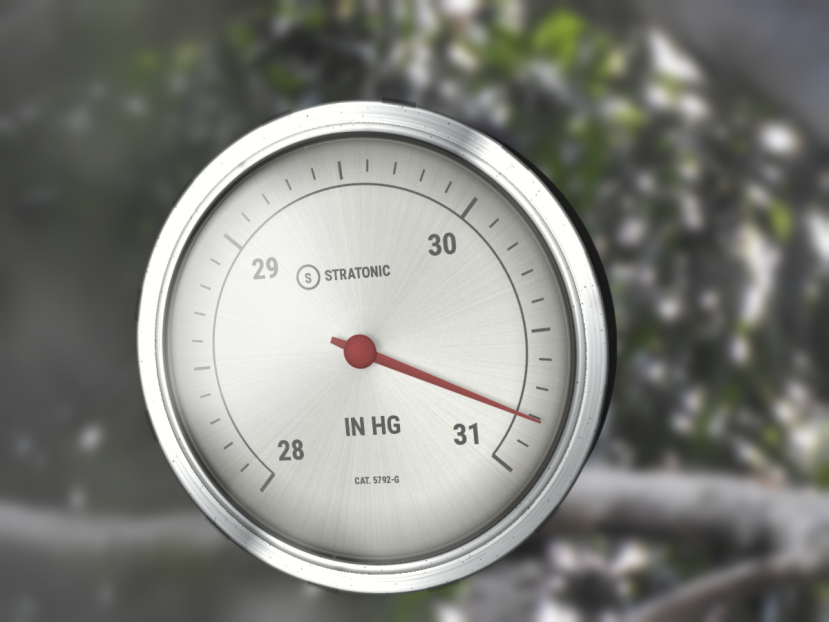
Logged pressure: value=30.8 unit=inHg
